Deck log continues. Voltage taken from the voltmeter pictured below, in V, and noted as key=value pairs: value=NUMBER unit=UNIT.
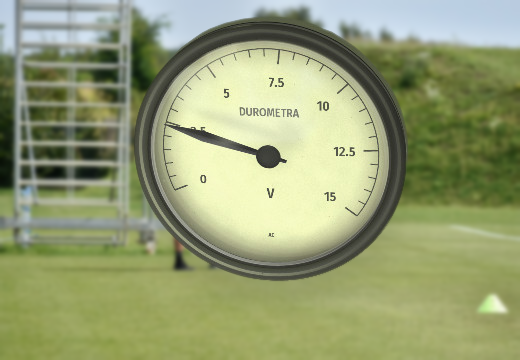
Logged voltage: value=2.5 unit=V
